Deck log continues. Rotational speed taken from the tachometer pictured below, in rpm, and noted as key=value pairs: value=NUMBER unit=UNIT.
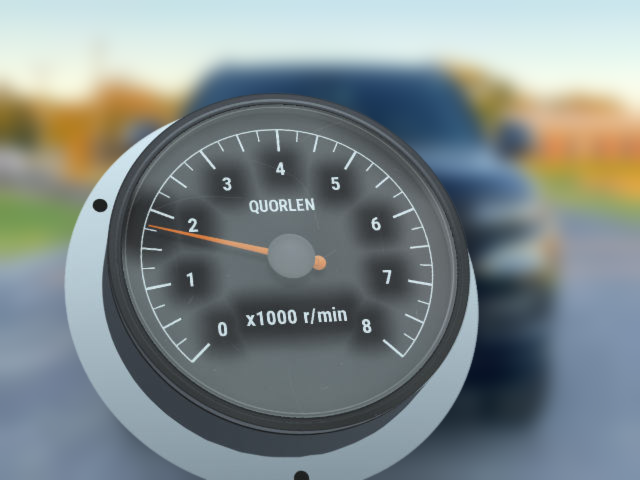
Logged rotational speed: value=1750 unit=rpm
